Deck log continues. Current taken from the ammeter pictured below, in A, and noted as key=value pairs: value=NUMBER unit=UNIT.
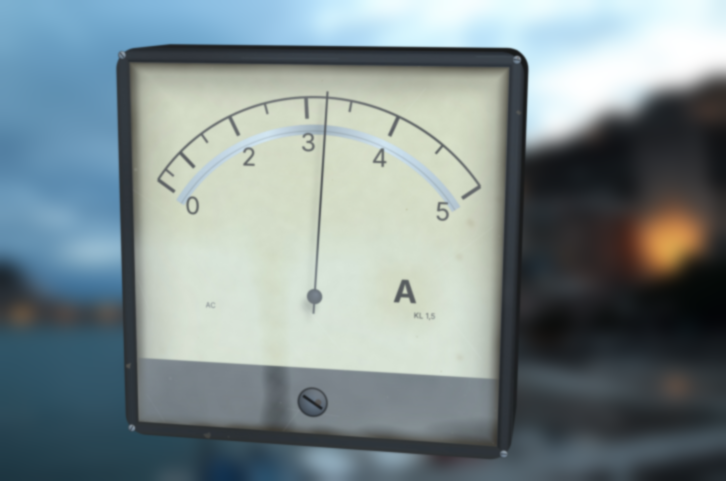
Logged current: value=3.25 unit=A
